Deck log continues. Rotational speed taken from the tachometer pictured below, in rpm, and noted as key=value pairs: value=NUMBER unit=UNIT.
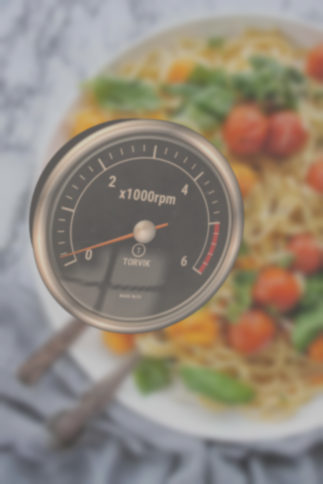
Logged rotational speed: value=200 unit=rpm
